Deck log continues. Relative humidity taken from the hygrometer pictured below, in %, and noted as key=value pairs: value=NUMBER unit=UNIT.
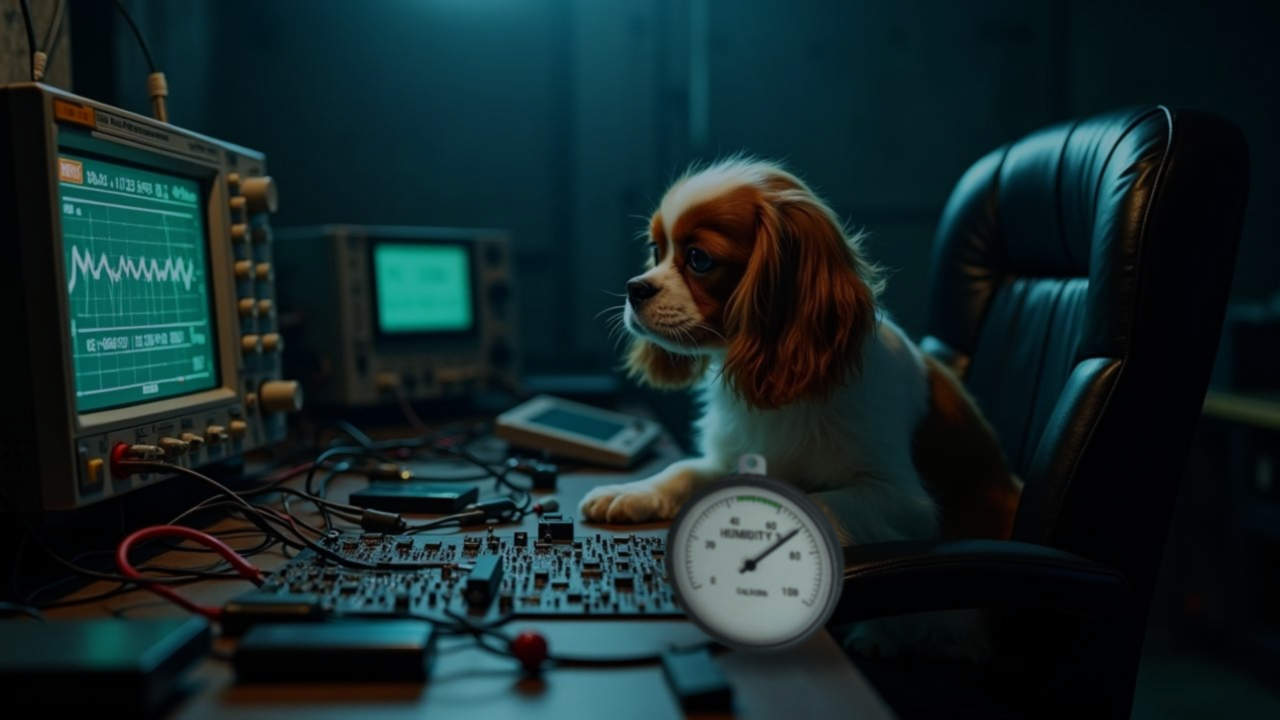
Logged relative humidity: value=70 unit=%
